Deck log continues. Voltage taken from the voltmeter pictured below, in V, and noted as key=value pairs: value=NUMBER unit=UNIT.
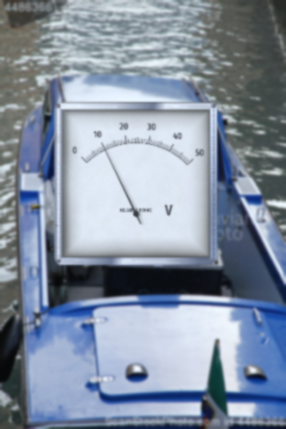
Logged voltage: value=10 unit=V
